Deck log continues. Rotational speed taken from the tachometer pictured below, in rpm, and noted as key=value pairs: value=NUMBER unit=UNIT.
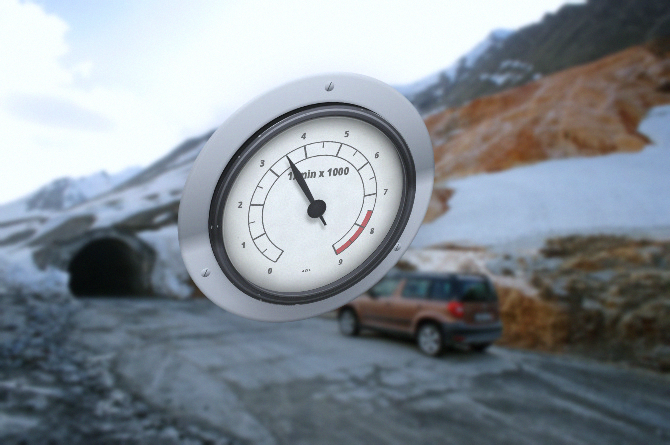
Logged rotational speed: value=3500 unit=rpm
